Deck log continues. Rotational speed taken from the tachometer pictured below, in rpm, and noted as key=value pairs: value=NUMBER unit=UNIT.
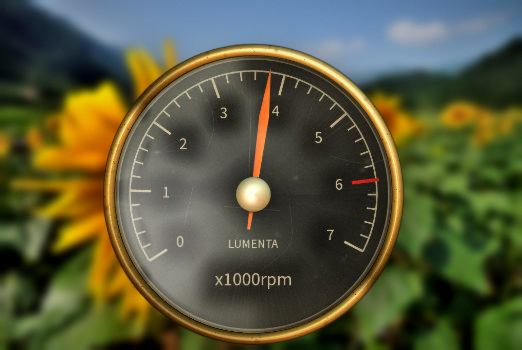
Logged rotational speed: value=3800 unit=rpm
